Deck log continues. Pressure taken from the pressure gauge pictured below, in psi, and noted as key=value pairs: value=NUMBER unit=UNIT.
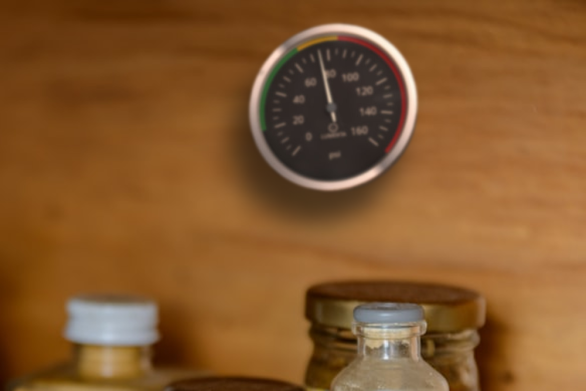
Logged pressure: value=75 unit=psi
